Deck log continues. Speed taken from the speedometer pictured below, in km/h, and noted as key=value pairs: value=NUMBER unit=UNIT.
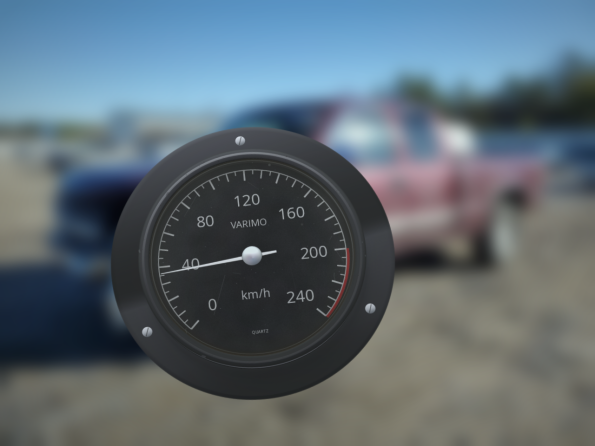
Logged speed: value=35 unit=km/h
